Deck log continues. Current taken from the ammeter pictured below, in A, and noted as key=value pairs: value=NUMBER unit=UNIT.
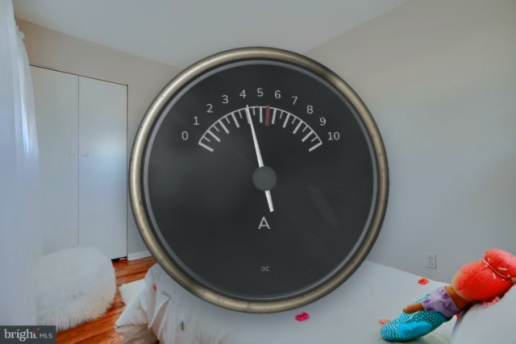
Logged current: value=4 unit=A
